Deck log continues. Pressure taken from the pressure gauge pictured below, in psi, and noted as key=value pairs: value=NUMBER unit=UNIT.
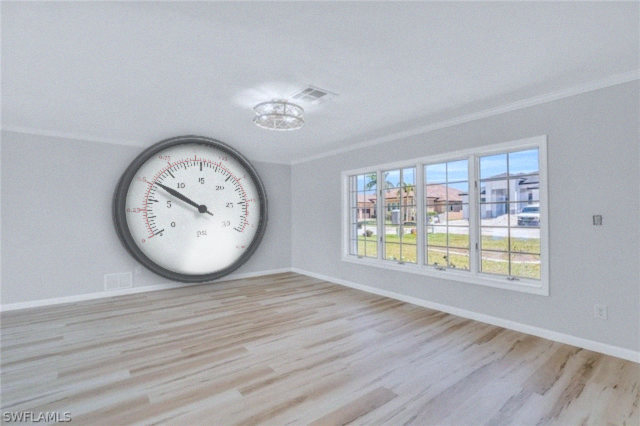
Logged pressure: value=7.5 unit=psi
